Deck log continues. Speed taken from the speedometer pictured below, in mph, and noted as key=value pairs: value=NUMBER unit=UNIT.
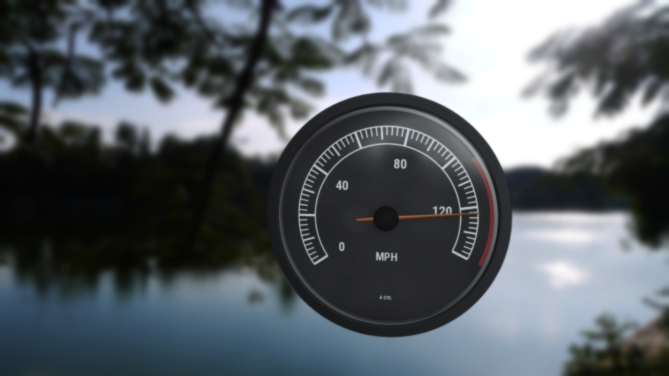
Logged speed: value=122 unit=mph
